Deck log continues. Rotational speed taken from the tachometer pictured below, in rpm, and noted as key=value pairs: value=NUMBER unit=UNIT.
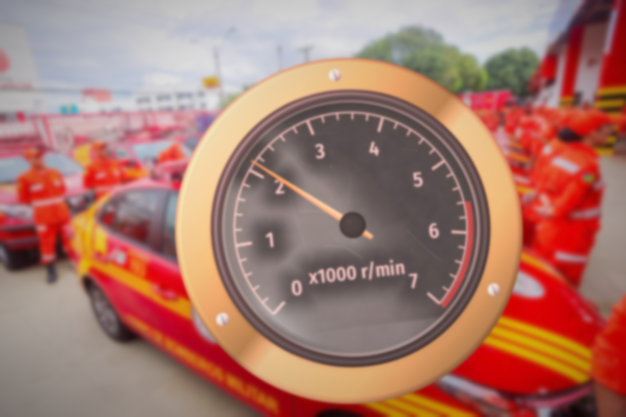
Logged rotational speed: value=2100 unit=rpm
